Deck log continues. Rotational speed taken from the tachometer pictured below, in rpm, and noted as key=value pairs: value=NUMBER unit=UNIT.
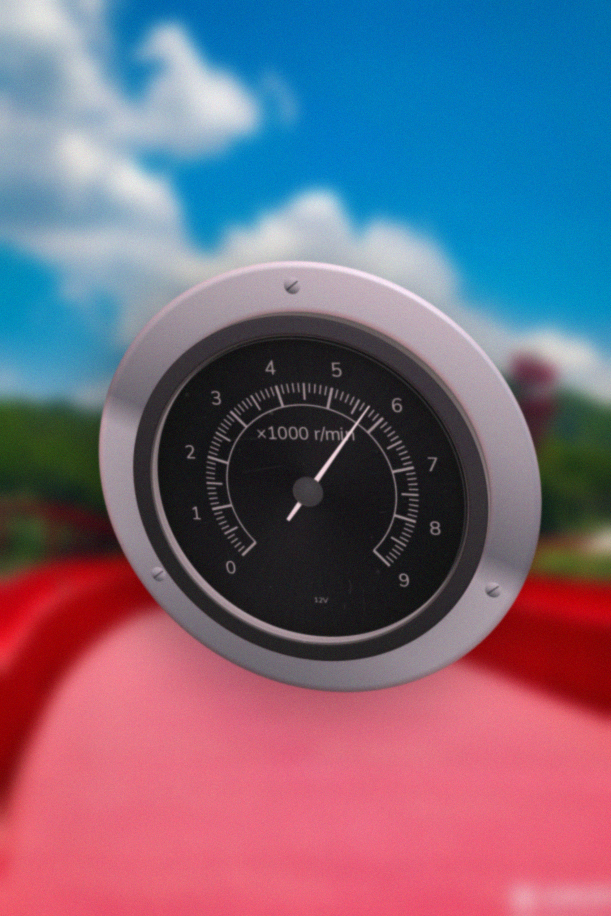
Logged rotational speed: value=5700 unit=rpm
